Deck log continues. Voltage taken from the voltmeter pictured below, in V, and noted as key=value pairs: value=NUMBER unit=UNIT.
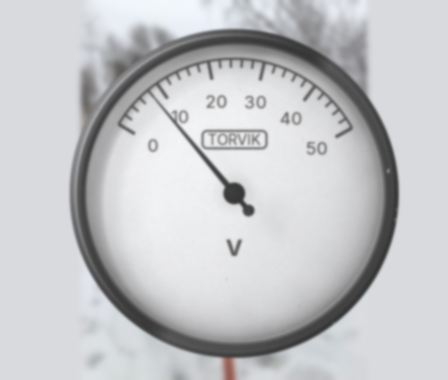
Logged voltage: value=8 unit=V
